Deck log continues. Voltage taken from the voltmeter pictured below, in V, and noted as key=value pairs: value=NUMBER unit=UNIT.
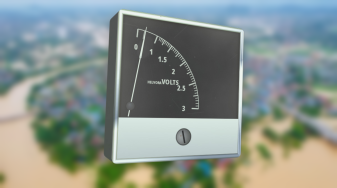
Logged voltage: value=0.5 unit=V
